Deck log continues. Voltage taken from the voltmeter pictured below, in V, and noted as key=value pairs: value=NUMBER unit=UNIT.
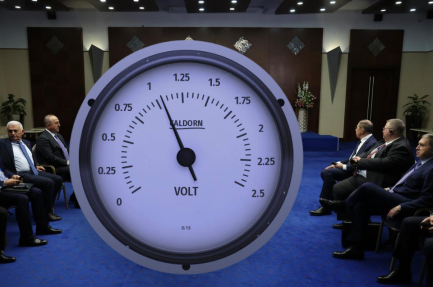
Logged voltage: value=1.05 unit=V
